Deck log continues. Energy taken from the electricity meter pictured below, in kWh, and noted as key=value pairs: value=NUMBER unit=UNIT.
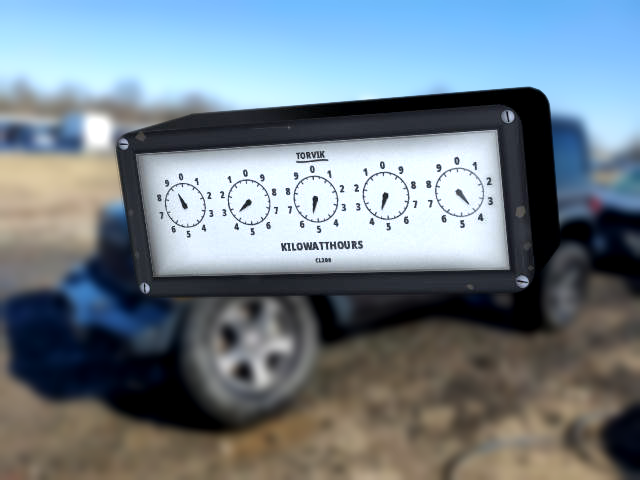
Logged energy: value=93544 unit=kWh
